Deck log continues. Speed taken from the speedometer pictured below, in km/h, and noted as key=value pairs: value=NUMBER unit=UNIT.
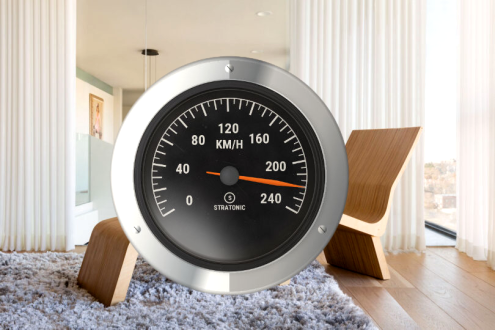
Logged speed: value=220 unit=km/h
